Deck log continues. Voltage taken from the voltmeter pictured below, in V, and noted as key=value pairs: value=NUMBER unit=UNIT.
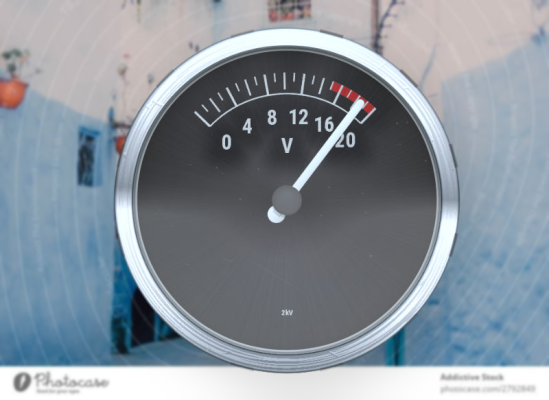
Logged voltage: value=18.5 unit=V
